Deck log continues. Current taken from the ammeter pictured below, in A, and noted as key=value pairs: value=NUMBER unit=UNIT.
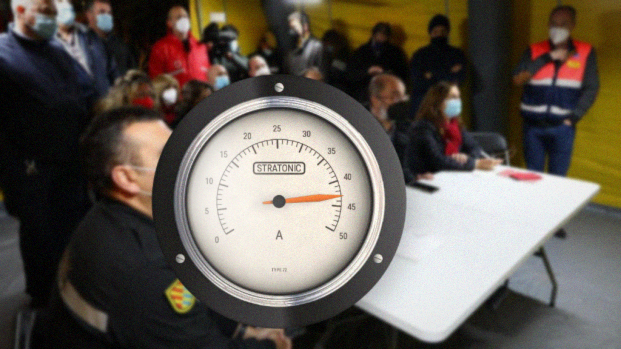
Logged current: value=43 unit=A
